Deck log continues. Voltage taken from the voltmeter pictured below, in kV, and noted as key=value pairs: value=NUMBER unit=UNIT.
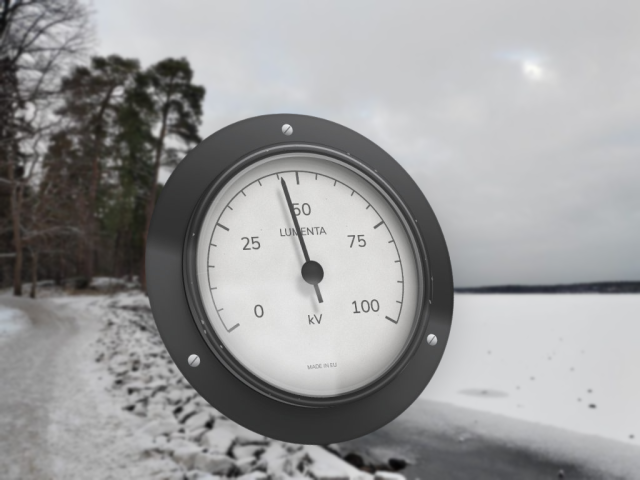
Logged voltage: value=45 unit=kV
